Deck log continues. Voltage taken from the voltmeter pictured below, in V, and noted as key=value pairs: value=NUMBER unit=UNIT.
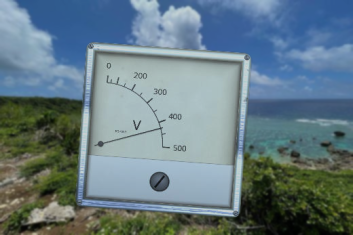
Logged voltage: value=425 unit=V
